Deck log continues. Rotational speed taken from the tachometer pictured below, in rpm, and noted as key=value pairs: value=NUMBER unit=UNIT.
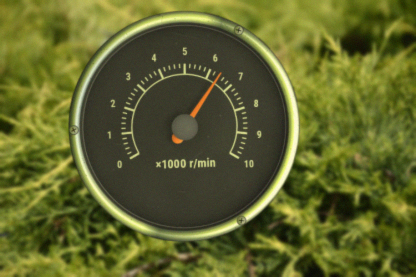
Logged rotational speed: value=6400 unit=rpm
